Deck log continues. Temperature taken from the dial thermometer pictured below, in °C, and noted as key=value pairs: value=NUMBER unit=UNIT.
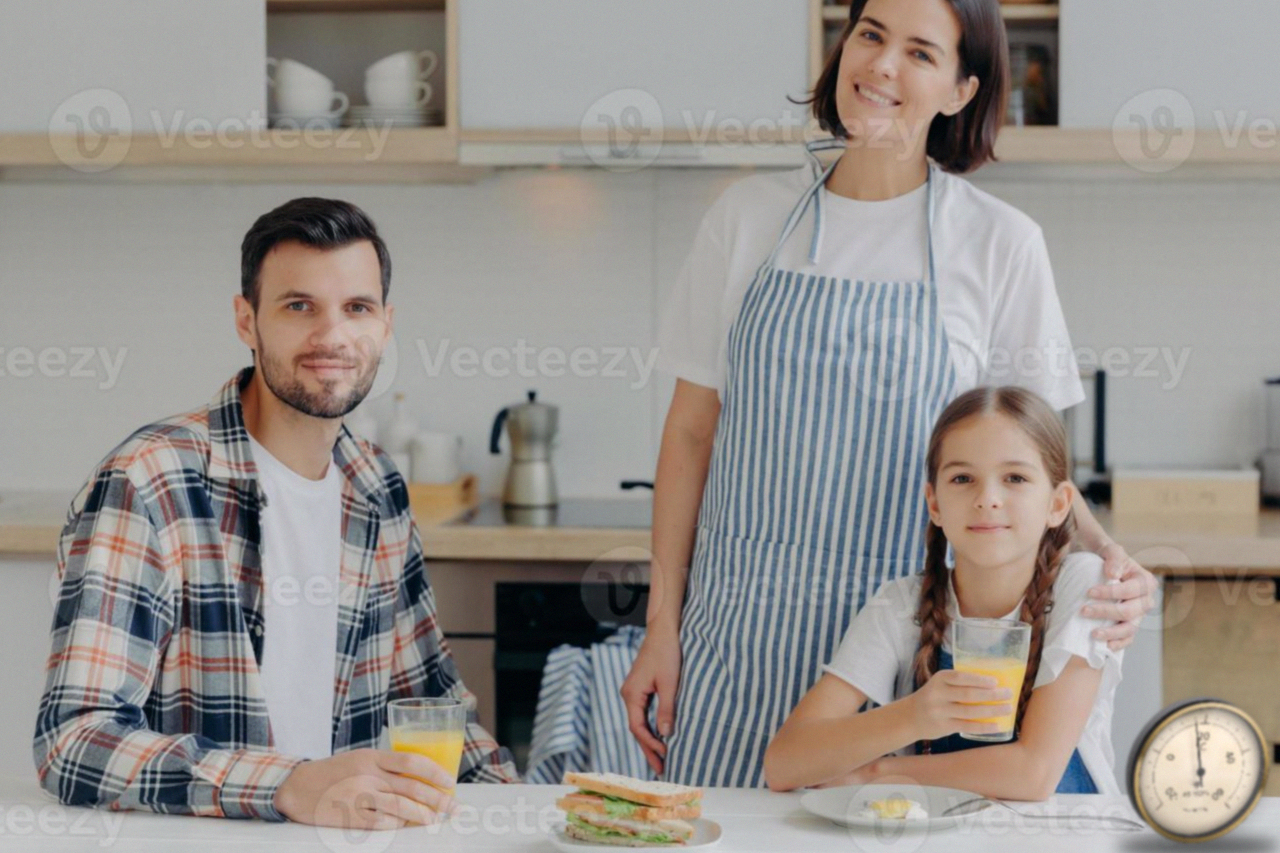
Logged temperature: value=16 unit=°C
